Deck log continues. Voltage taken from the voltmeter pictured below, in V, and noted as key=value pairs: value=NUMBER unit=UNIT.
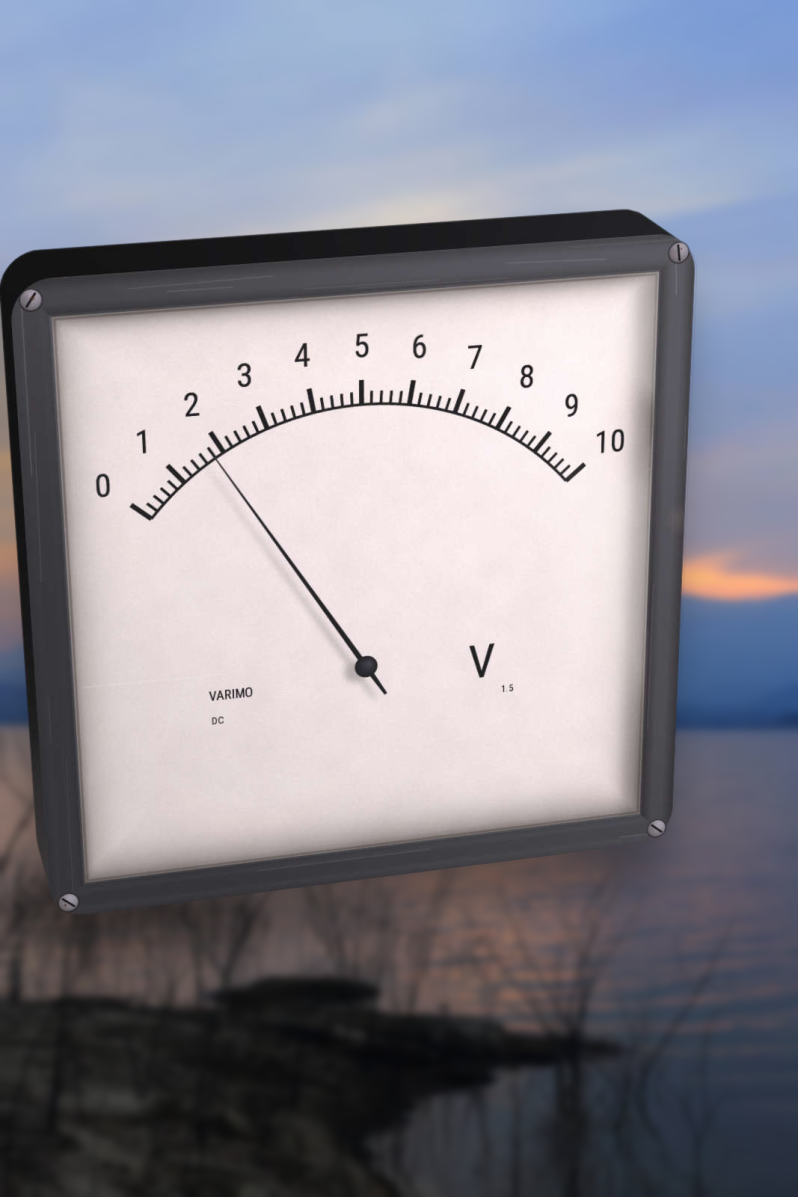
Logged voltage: value=1.8 unit=V
